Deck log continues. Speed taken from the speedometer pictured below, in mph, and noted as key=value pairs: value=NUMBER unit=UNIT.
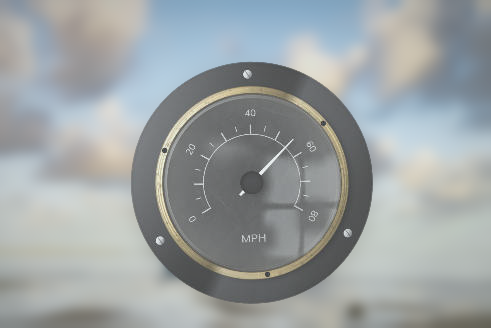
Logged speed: value=55 unit=mph
